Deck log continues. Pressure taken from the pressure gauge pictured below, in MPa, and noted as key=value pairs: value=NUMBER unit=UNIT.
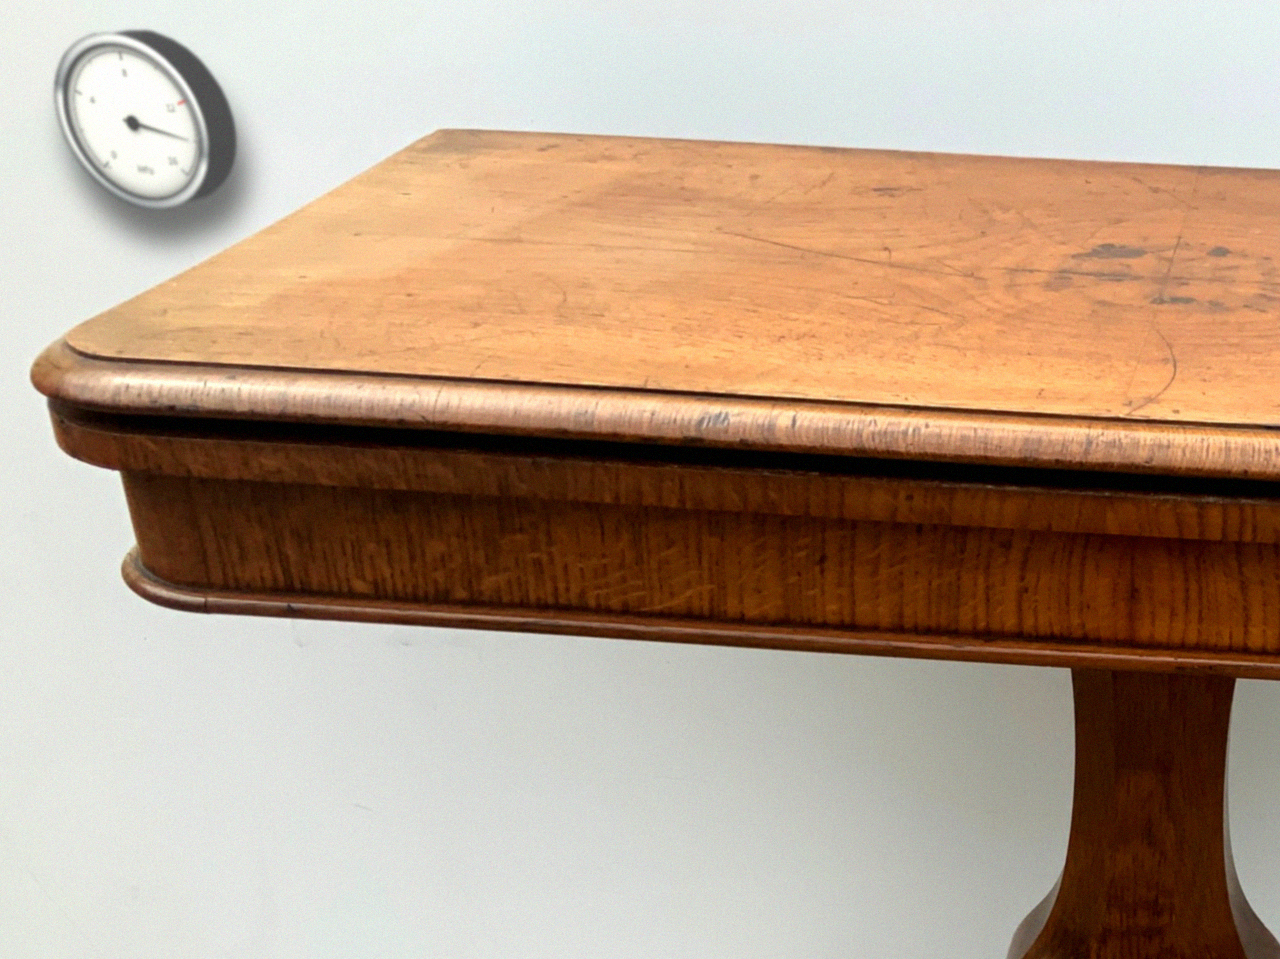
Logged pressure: value=14 unit=MPa
